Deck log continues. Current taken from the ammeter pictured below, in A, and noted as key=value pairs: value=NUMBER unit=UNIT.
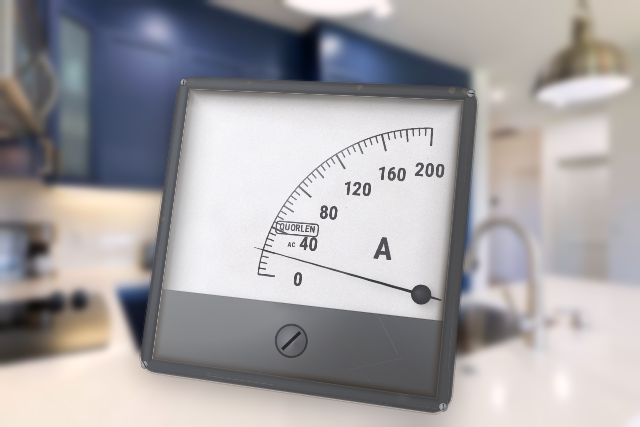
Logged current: value=20 unit=A
